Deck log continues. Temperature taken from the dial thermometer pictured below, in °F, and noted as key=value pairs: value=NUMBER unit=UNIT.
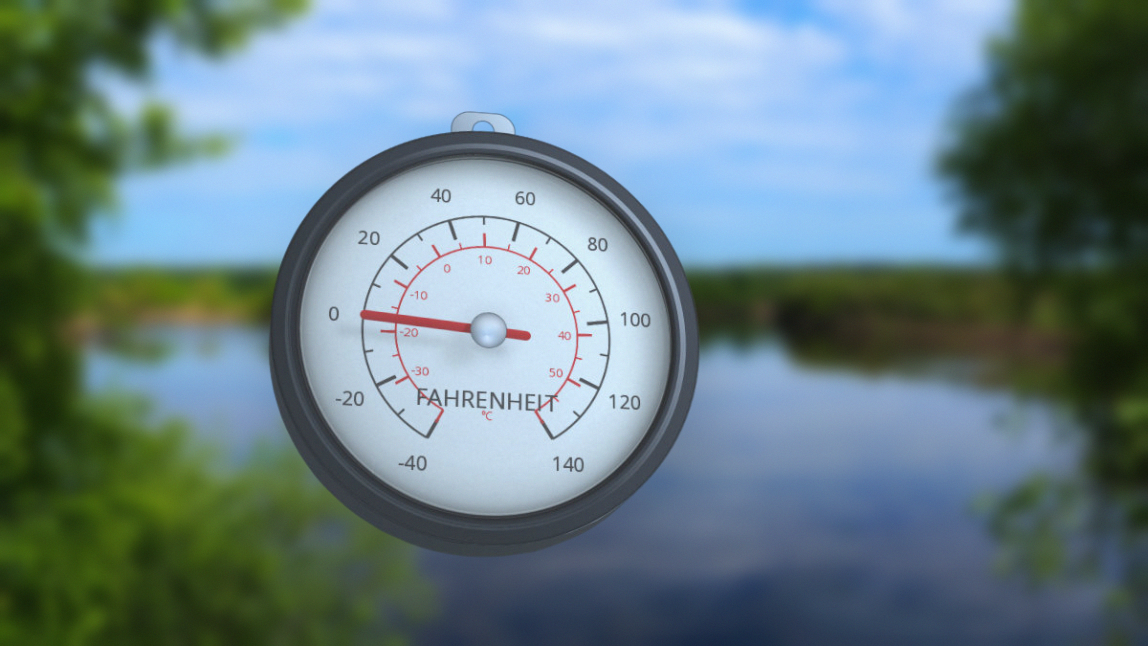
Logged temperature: value=0 unit=°F
